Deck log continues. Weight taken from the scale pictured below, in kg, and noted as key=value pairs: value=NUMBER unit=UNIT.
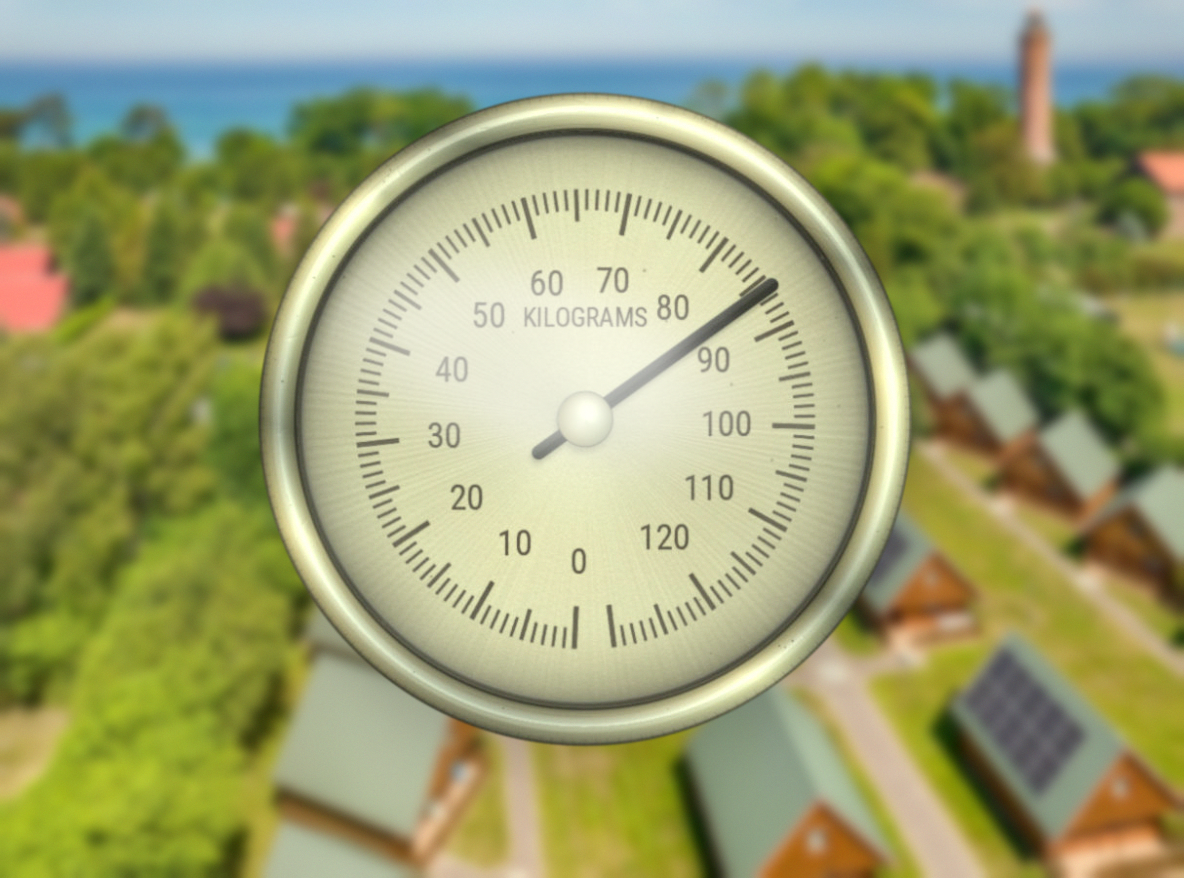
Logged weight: value=86 unit=kg
